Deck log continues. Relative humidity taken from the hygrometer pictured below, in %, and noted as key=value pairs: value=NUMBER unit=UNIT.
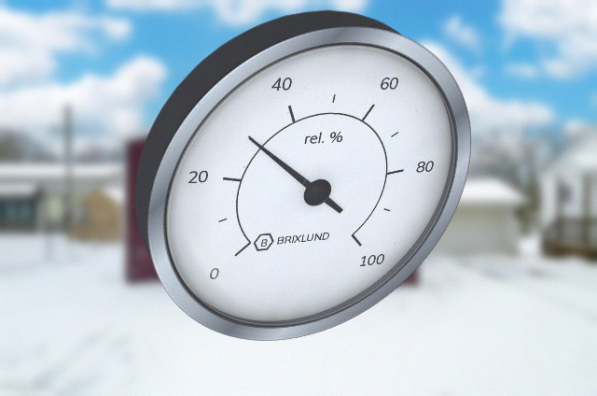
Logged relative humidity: value=30 unit=%
